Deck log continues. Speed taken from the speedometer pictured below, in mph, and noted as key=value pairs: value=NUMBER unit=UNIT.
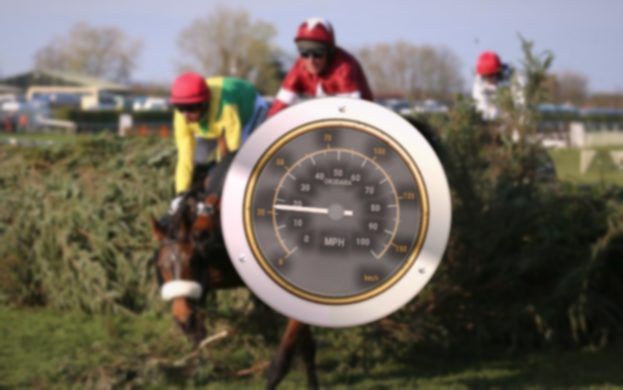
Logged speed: value=17.5 unit=mph
